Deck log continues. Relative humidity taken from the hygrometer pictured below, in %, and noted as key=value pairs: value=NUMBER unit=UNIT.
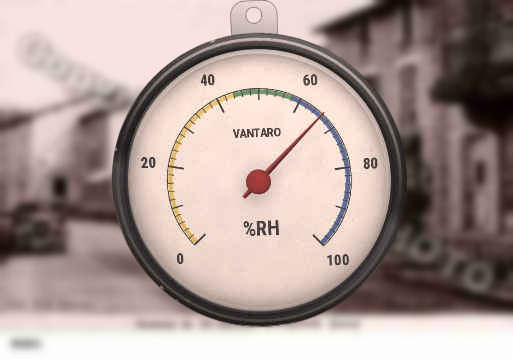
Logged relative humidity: value=66 unit=%
